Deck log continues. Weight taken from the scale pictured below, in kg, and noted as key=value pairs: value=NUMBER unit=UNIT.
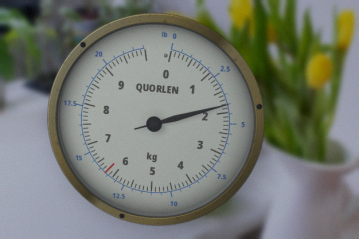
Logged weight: value=1.8 unit=kg
